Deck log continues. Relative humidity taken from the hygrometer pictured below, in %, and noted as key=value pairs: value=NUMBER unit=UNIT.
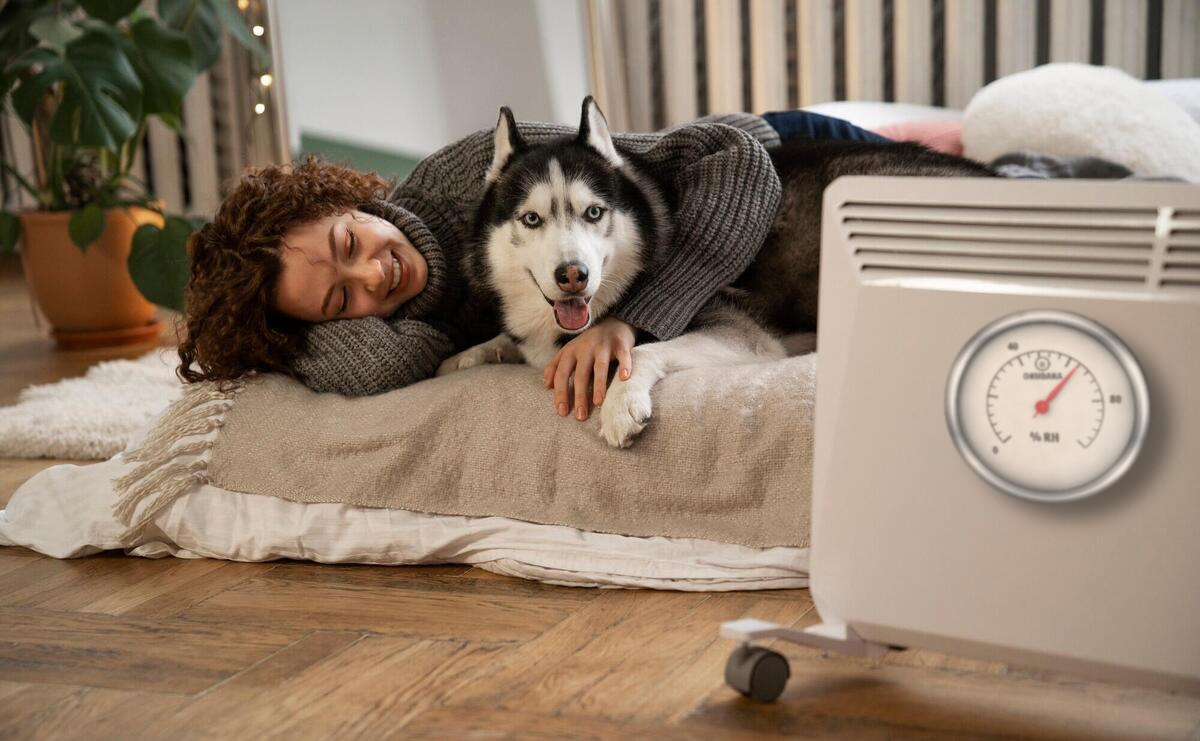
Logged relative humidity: value=64 unit=%
